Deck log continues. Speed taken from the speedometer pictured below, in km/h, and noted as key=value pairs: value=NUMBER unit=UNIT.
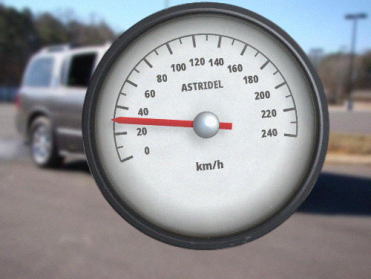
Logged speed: value=30 unit=km/h
